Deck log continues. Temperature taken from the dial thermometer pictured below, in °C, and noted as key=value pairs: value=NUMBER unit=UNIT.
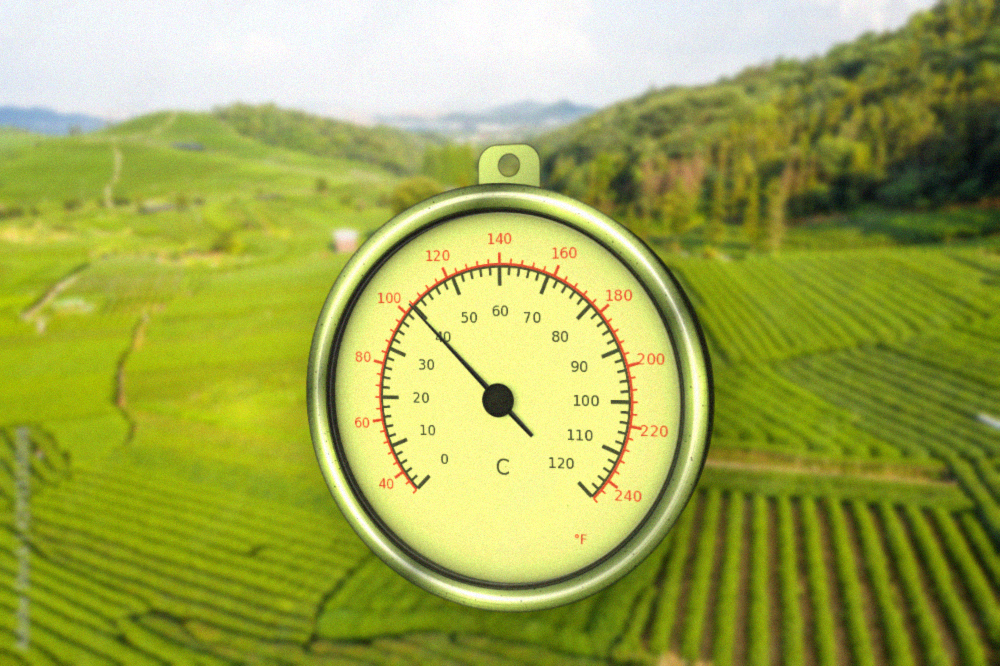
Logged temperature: value=40 unit=°C
